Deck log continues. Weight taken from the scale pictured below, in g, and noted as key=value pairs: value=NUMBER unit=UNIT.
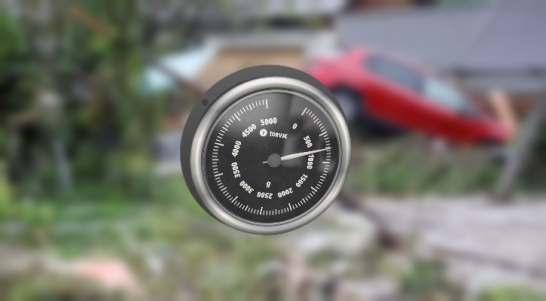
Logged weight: value=750 unit=g
